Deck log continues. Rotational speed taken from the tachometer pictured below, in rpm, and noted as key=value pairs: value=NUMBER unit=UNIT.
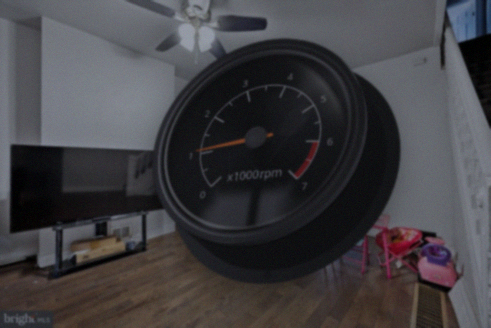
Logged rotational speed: value=1000 unit=rpm
